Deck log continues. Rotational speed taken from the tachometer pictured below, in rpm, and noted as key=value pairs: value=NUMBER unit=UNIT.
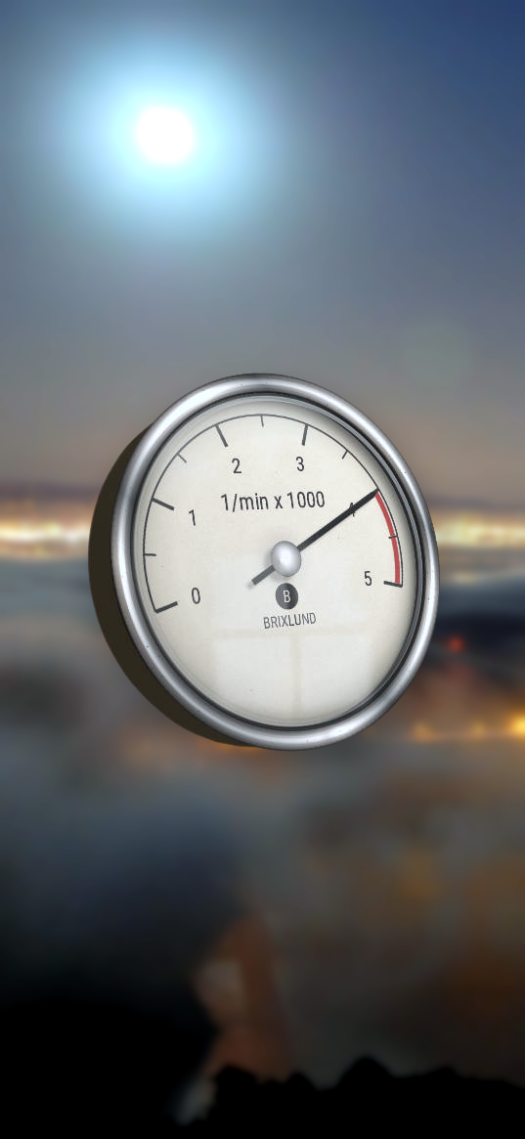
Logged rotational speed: value=4000 unit=rpm
